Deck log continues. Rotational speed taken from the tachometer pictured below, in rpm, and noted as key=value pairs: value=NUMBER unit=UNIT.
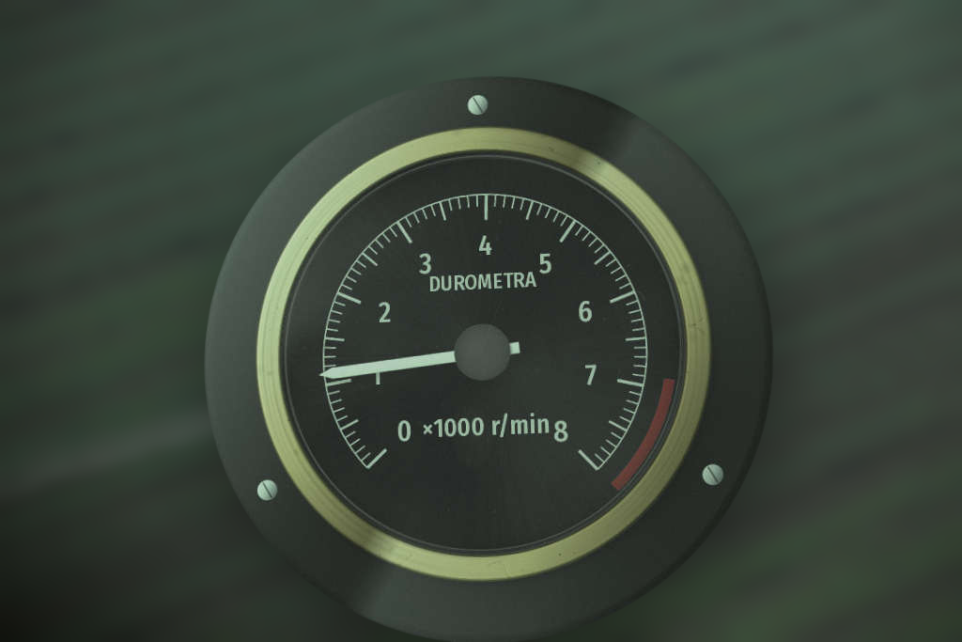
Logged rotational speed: value=1100 unit=rpm
